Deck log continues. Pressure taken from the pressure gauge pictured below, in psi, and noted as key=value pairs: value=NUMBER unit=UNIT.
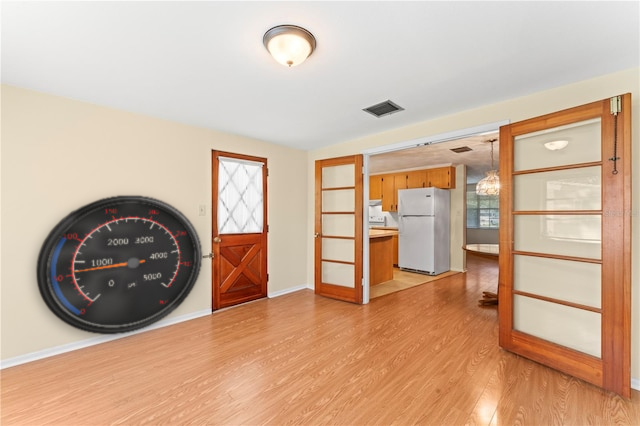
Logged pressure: value=800 unit=psi
